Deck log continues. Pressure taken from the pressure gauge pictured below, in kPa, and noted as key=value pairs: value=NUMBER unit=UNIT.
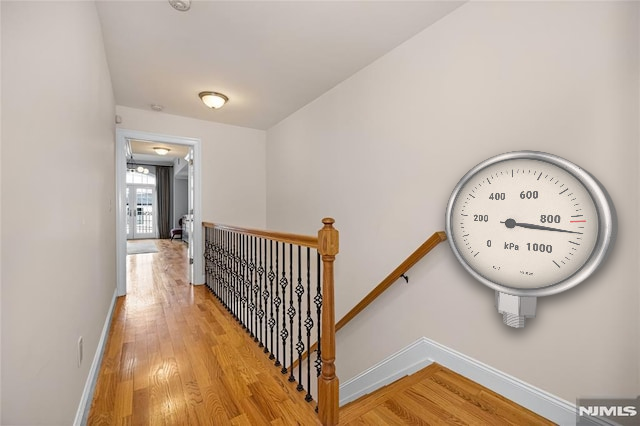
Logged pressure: value=860 unit=kPa
